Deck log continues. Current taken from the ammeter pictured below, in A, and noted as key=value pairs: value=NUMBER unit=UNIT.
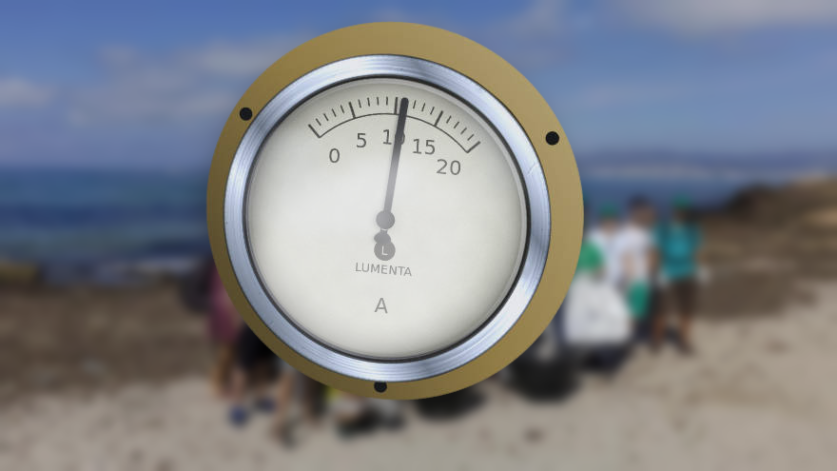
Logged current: value=11 unit=A
